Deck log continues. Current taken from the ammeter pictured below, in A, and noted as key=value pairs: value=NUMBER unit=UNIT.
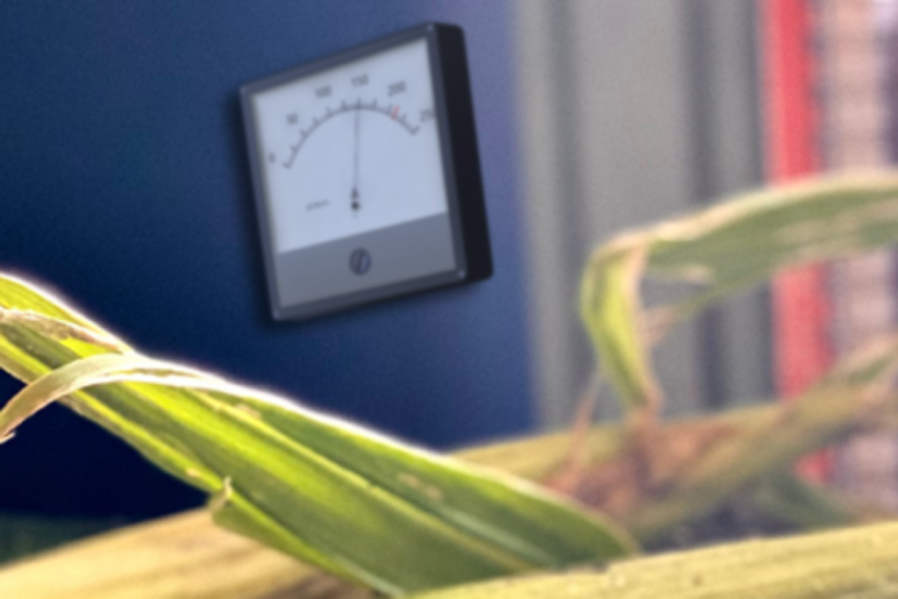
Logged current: value=150 unit=A
